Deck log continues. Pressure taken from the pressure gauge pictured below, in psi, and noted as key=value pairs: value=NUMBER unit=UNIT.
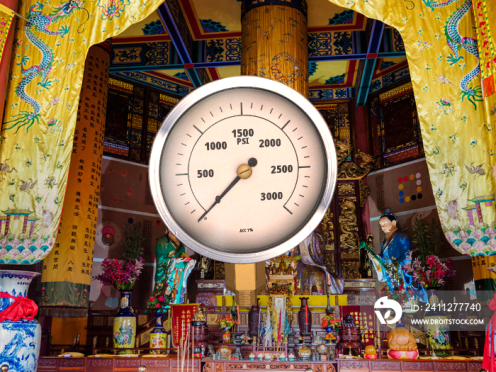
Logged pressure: value=0 unit=psi
